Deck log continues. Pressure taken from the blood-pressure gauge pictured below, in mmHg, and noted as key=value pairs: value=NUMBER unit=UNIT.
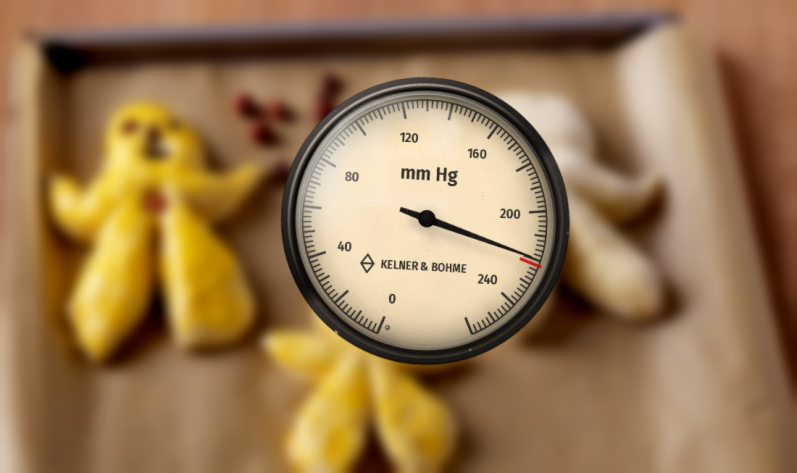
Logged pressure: value=220 unit=mmHg
